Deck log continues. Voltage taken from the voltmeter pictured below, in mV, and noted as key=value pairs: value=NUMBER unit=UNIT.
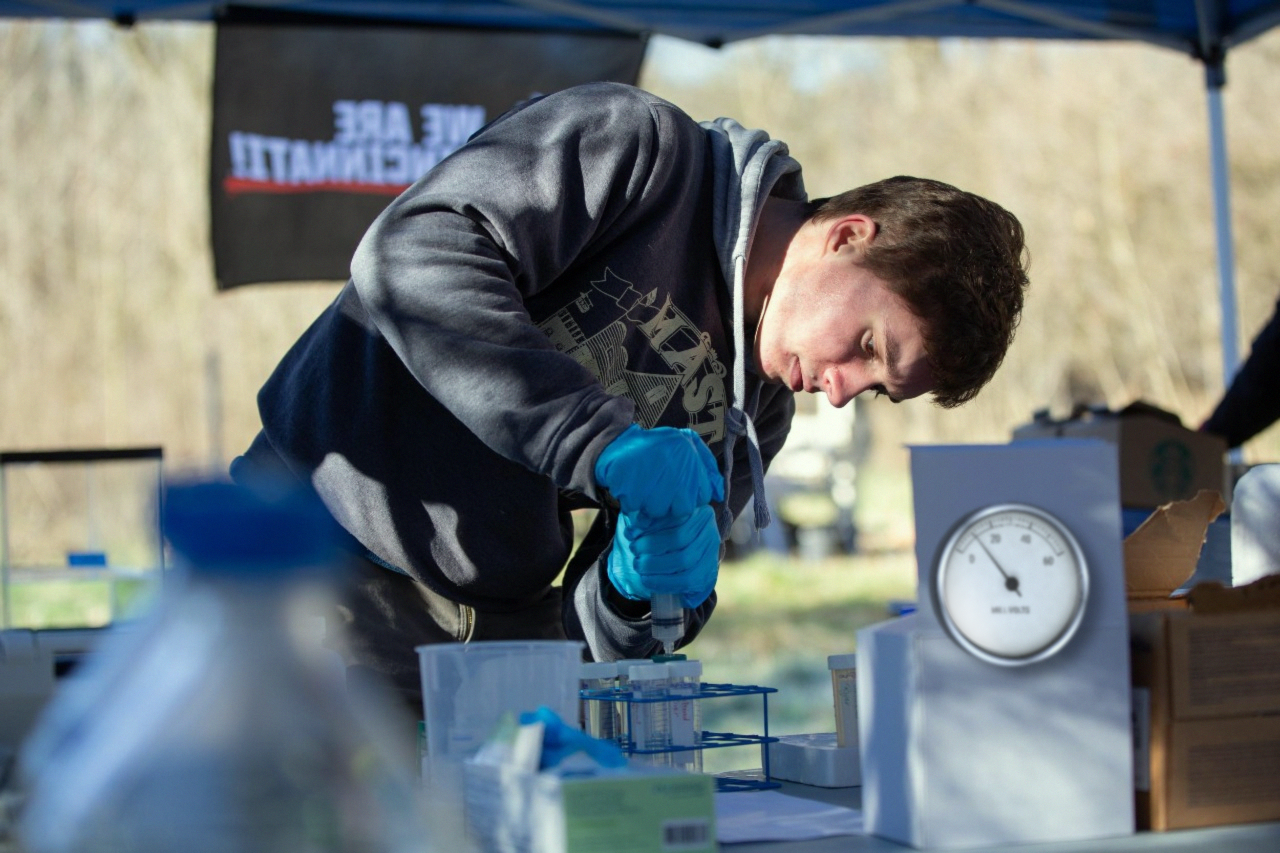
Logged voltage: value=10 unit=mV
